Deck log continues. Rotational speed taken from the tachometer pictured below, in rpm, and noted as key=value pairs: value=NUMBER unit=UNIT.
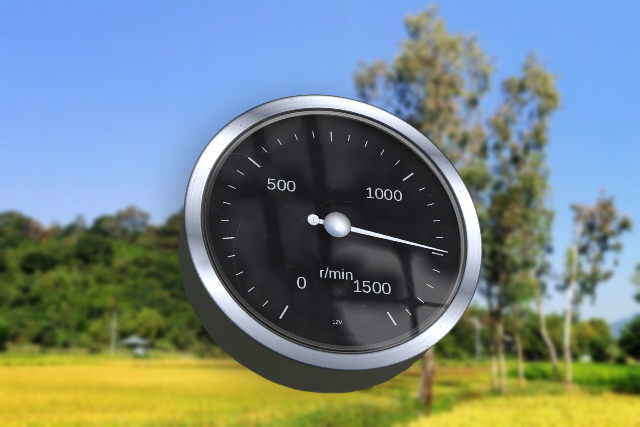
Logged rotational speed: value=1250 unit=rpm
